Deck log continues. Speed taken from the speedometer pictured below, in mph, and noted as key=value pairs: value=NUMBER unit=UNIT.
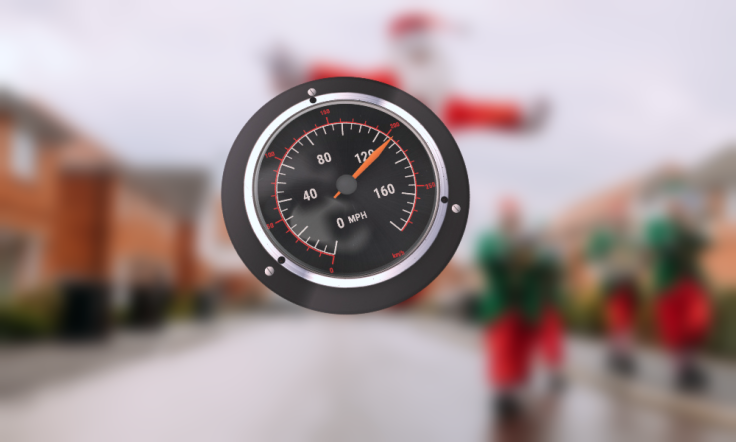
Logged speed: value=127.5 unit=mph
